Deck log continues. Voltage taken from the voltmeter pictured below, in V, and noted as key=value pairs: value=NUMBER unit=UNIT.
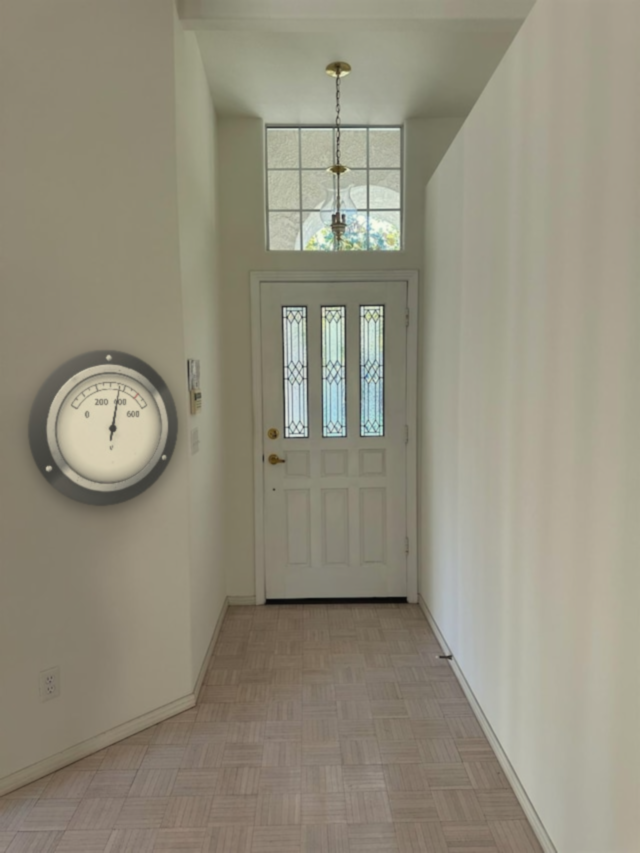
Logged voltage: value=350 unit=V
